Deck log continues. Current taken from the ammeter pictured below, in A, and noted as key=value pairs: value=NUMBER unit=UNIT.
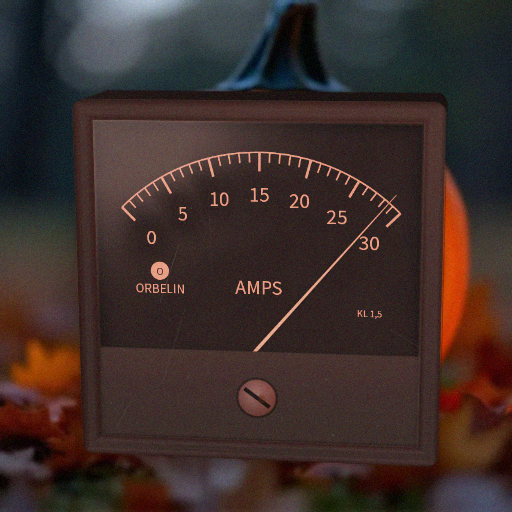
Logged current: value=28.5 unit=A
